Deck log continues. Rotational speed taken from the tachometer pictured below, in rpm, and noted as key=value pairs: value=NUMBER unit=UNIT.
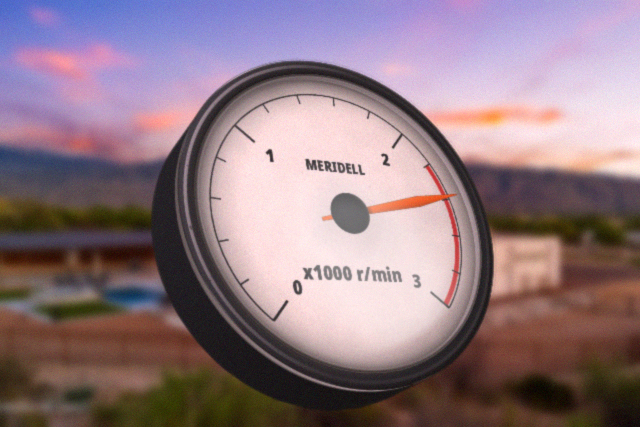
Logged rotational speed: value=2400 unit=rpm
